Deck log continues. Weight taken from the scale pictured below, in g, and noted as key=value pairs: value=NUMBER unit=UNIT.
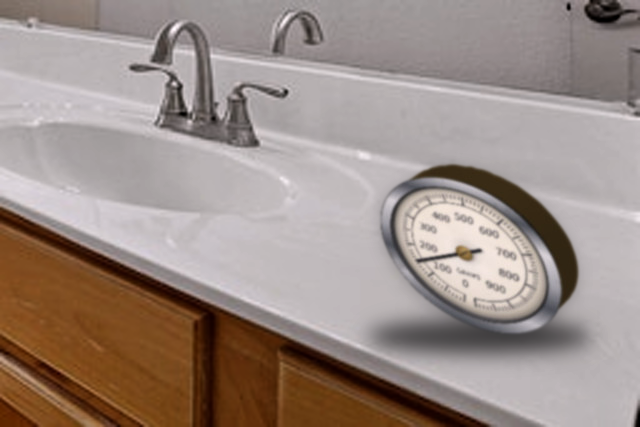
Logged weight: value=150 unit=g
